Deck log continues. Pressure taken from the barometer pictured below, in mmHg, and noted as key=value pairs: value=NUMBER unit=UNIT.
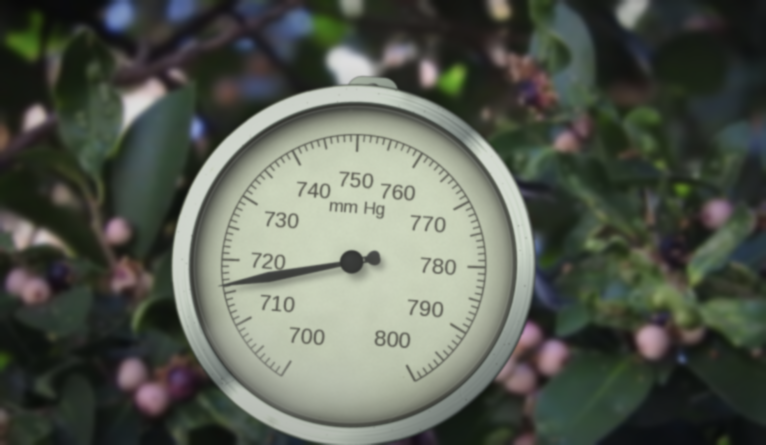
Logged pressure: value=716 unit=mmHg
